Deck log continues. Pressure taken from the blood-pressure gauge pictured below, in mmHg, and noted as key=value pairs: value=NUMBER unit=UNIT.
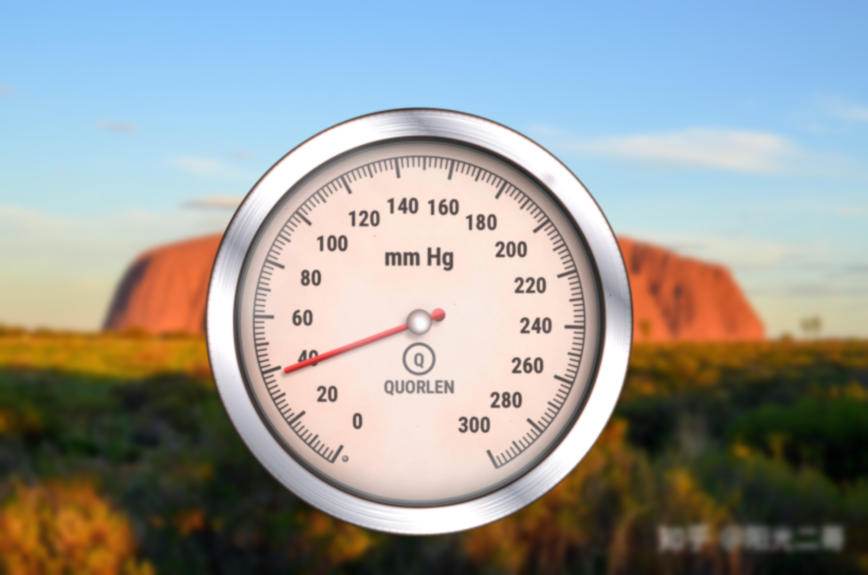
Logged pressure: value=38 unit=mmHg
